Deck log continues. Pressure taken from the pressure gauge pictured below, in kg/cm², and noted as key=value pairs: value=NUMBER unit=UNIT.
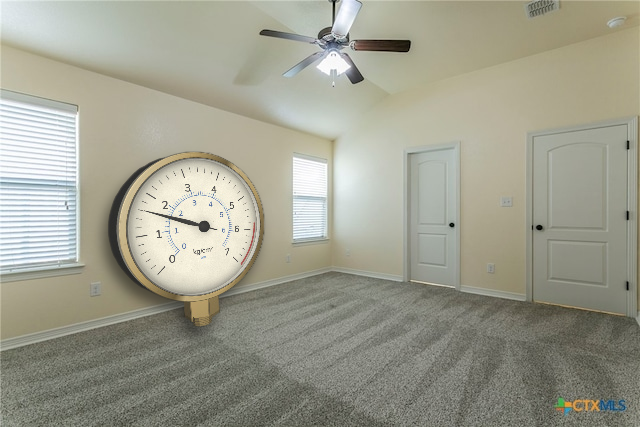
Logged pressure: value=1.6 unit=kg/cm²
